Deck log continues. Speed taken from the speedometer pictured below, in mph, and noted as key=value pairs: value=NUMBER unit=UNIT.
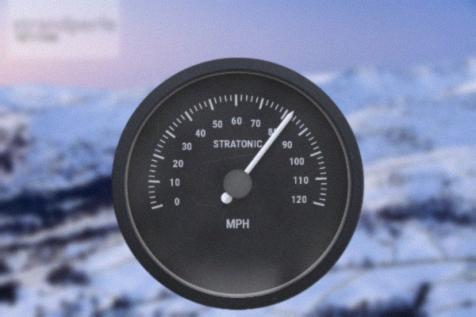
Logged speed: value=82 unit=mph
